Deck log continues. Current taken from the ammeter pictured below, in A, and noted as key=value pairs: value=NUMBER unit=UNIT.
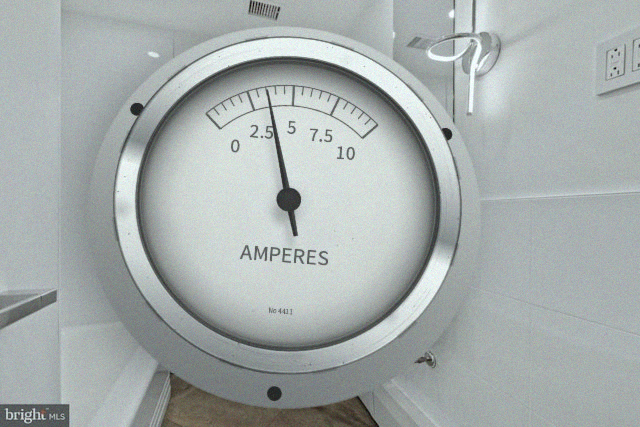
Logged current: value=3.5 unit=A
